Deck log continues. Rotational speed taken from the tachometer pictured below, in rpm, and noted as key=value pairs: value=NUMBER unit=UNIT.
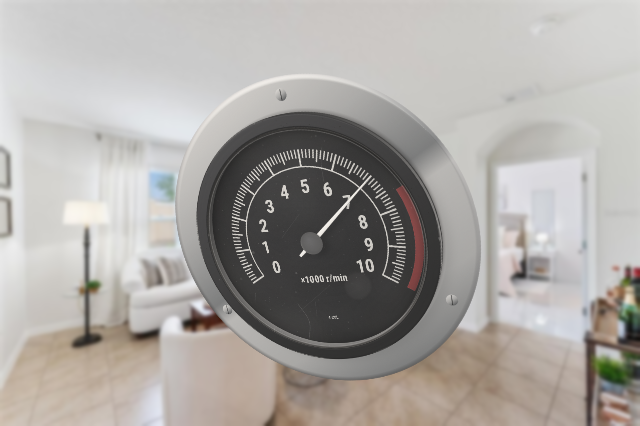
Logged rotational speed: value=7000 unit=rpm
